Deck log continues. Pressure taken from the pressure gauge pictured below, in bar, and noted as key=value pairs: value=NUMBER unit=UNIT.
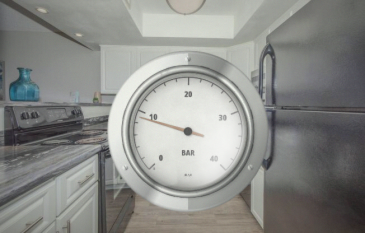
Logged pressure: value=9 unit=bar
